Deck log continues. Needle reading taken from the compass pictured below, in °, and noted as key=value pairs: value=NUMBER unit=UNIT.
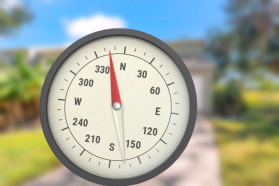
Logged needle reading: value=345 unit=°
